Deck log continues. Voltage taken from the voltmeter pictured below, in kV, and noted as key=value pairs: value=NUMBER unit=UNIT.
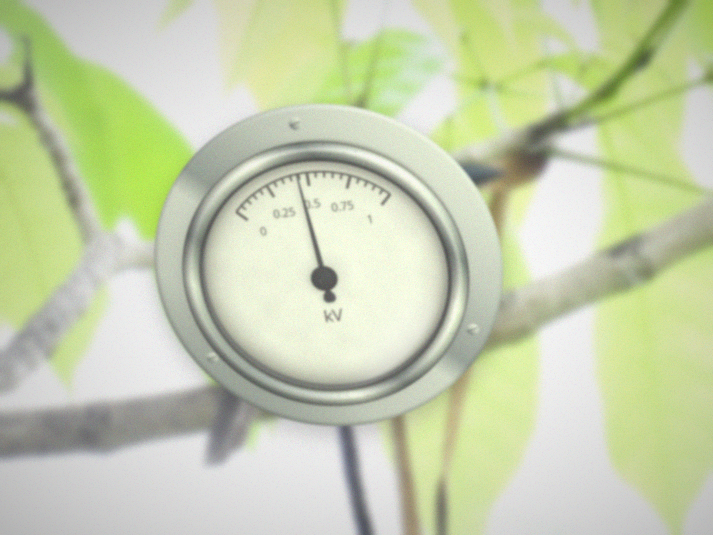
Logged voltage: value=0.45 unit=kV
